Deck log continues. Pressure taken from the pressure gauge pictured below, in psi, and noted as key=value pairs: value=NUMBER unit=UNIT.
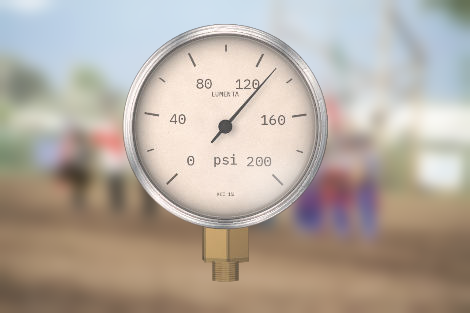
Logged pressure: value=130 unit=psi
